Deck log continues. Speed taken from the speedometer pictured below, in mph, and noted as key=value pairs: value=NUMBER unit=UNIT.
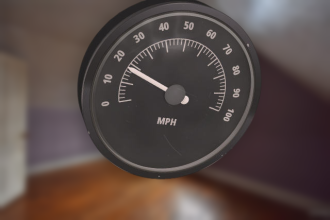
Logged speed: value=18 unit=mph
